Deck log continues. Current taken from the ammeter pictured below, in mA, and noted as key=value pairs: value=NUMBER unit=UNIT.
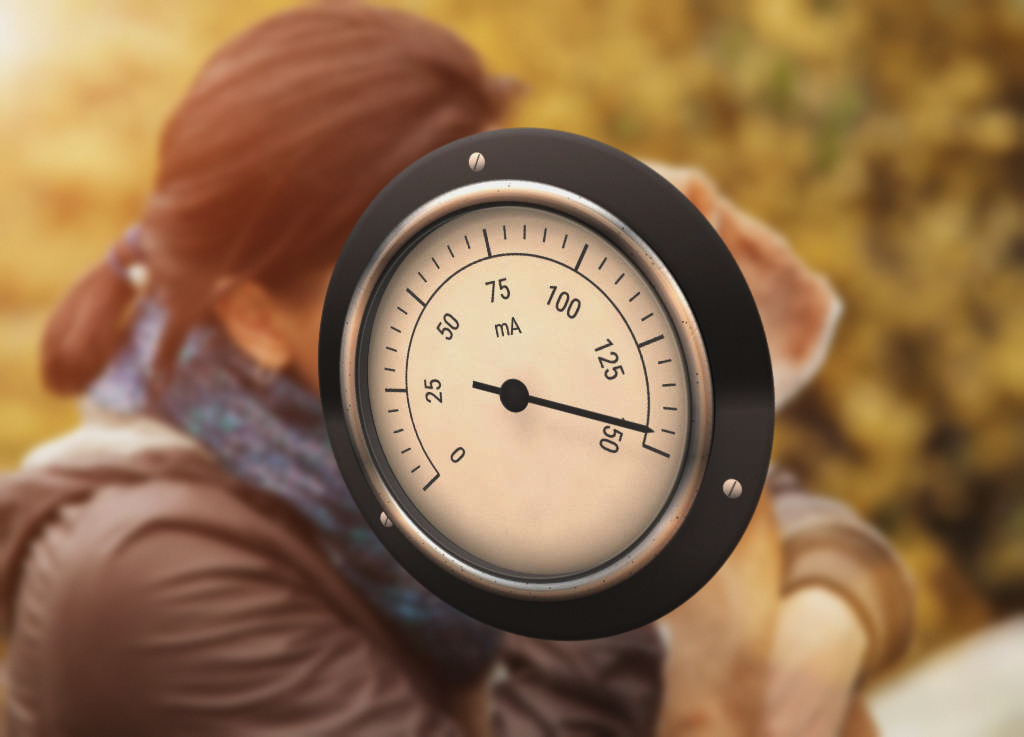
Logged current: value=145 unit=mA
